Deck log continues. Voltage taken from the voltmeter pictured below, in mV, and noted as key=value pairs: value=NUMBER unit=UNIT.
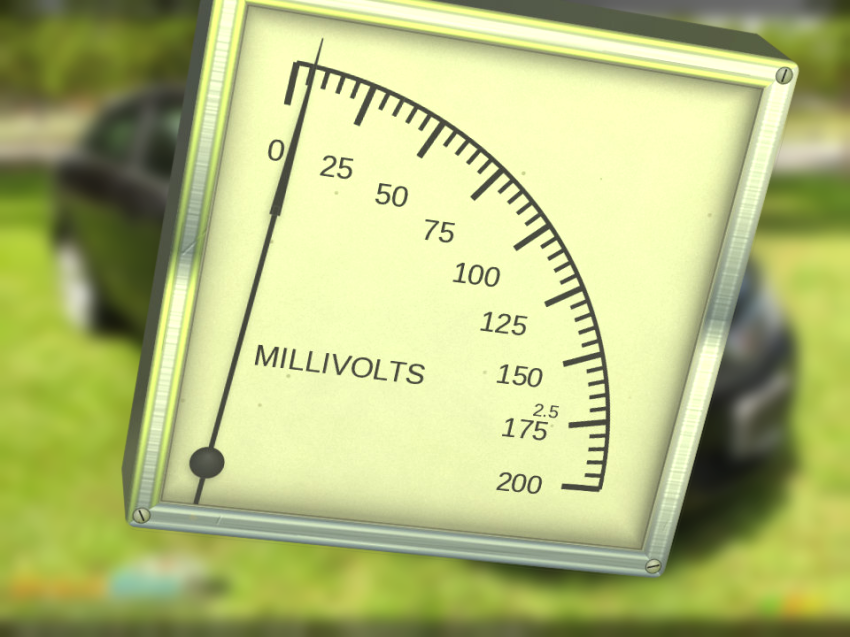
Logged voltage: value=5 unit=mV
